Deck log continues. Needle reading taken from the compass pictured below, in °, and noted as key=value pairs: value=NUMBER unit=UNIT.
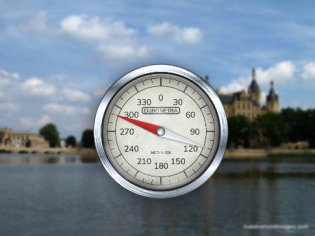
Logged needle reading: value=290 unit=°
